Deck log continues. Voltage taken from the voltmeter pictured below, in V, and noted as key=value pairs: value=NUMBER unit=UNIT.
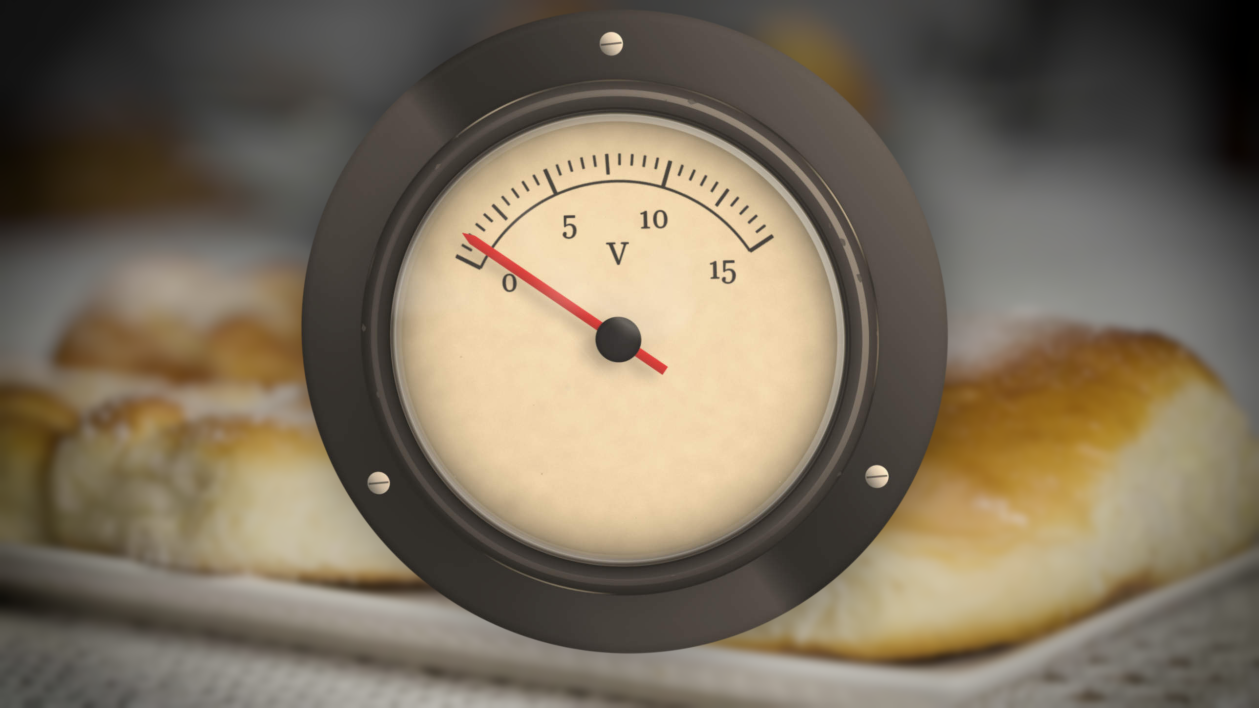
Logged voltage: value=1 unit=V
